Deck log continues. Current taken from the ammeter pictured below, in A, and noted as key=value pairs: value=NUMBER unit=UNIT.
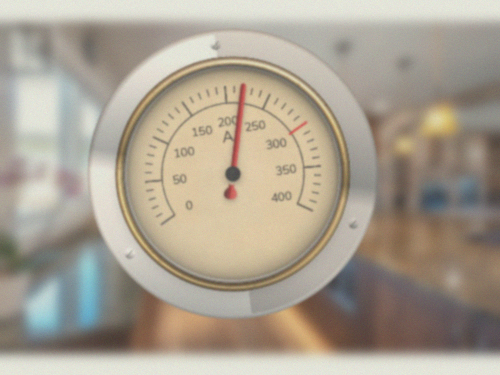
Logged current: value=220 unit=A
